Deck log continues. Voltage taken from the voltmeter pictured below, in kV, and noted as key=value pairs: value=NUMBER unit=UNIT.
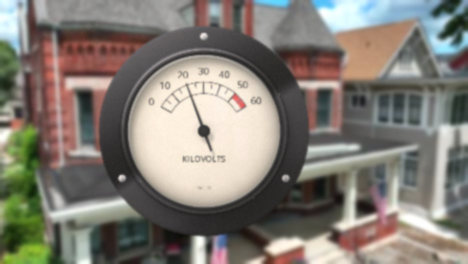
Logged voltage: value=20 unit=kV
